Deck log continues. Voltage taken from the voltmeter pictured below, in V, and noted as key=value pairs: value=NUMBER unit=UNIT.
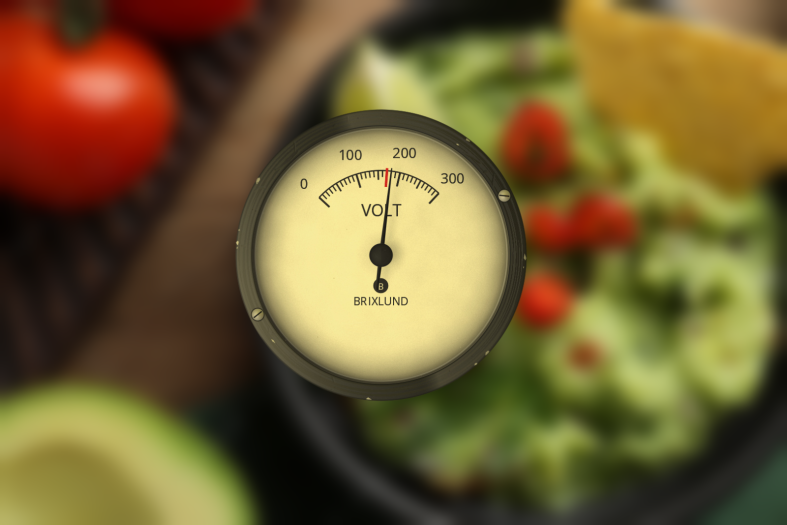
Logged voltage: value=180 unit=V
